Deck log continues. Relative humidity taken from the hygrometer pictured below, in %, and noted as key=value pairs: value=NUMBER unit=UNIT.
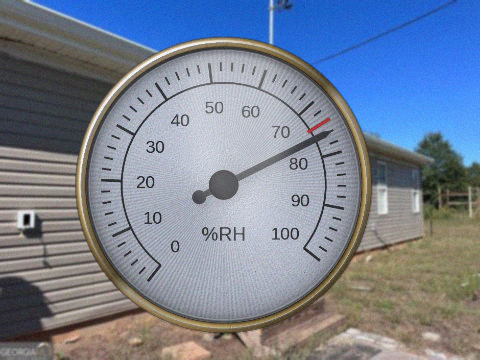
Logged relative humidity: value=76 unit=%
